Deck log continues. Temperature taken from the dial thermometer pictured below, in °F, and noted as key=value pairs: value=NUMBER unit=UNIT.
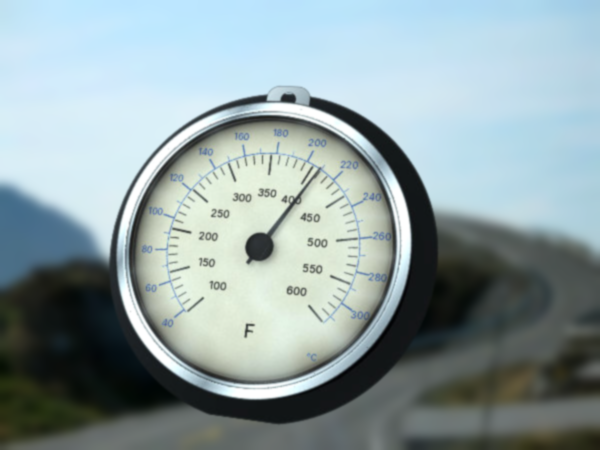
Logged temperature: value=410 unit=°F
